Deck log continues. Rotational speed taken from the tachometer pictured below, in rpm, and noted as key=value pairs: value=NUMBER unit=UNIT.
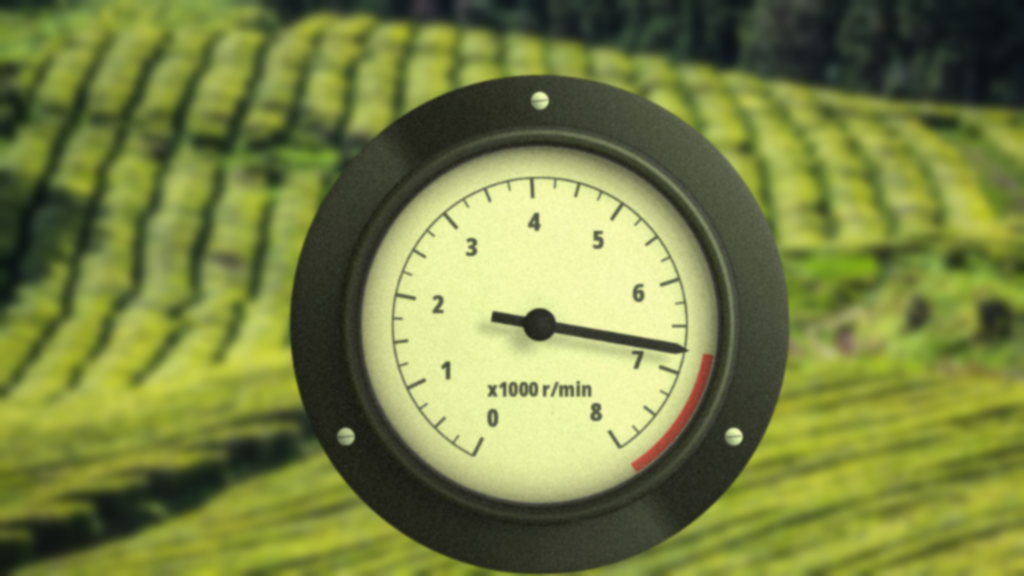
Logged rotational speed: value=6750 unit=rpm
